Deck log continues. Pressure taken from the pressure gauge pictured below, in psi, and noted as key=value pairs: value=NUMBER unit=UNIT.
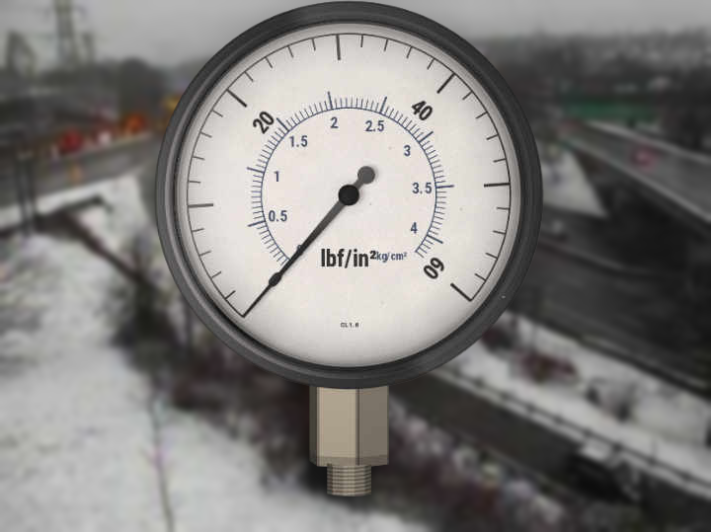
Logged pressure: value=0 unit=psi
